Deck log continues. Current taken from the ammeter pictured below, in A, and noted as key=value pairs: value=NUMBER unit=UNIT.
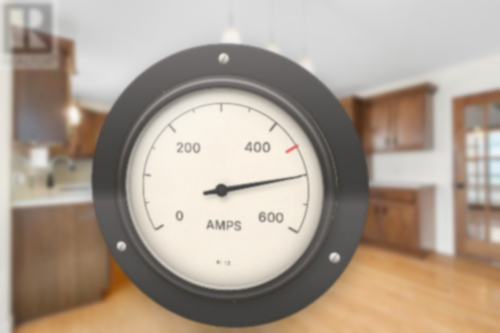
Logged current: value=500 unit=A
